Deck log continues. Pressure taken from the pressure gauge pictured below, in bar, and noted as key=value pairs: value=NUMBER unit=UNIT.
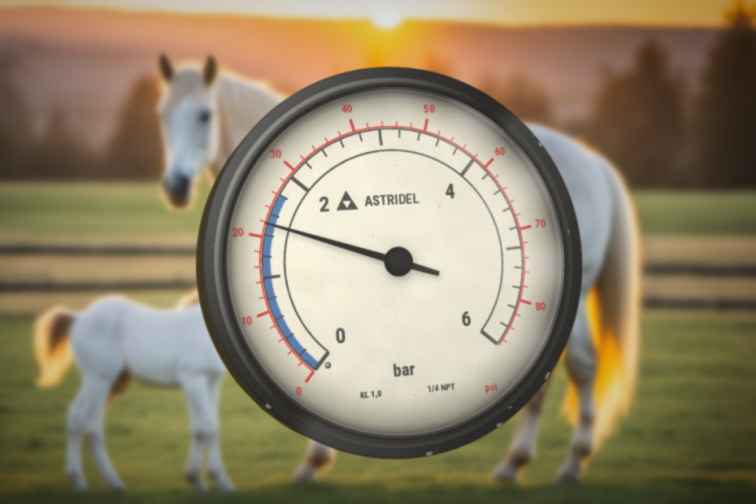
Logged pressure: value=1.5 unit=bar
